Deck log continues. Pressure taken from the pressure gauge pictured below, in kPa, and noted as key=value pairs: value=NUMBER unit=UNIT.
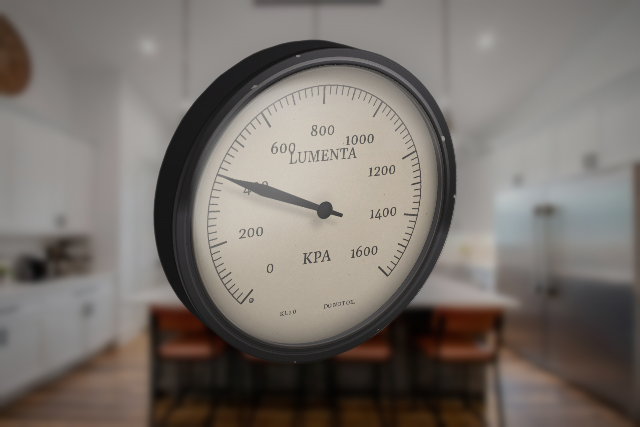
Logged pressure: value=400 unit=kPa
